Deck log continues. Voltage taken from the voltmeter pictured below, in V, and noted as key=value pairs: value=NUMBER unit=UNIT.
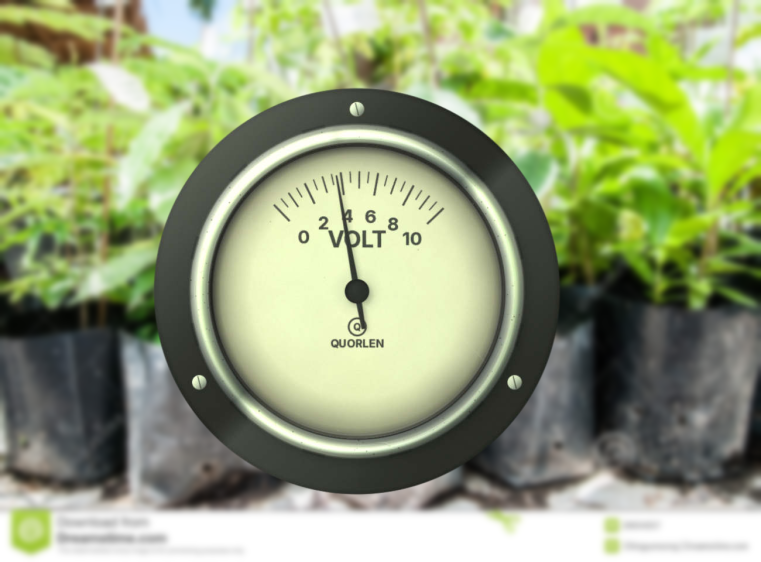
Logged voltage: value=3.75 unit=V
